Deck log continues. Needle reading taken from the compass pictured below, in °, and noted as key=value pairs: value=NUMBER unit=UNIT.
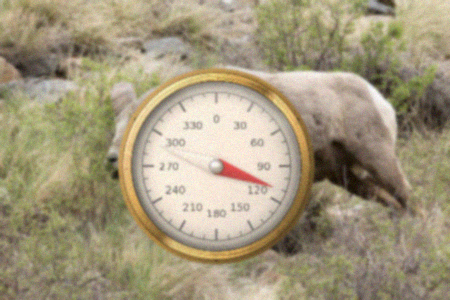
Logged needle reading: value=110 unit=°
